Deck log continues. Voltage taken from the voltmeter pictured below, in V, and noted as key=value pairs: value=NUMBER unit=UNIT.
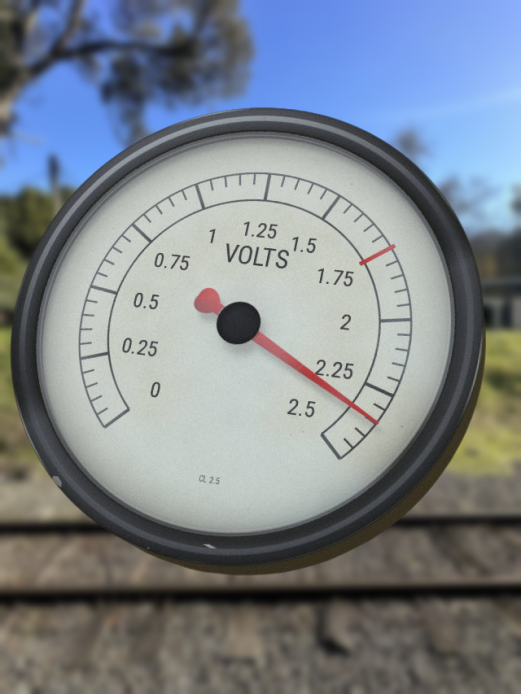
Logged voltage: value=2.35 unit=V
